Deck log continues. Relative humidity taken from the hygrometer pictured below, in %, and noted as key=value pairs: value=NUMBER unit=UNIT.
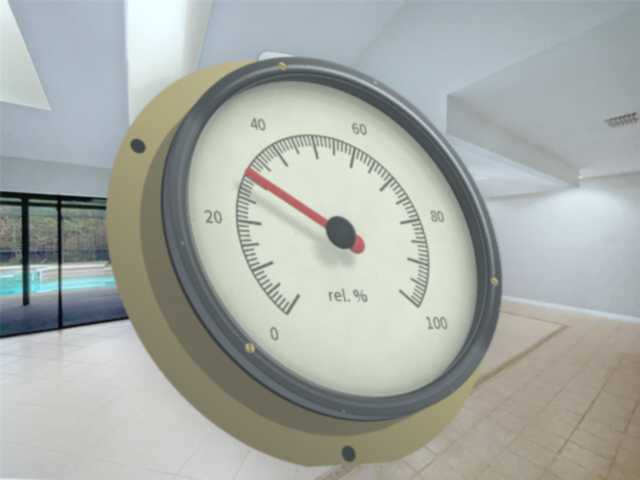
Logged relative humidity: value=30 unit=%
